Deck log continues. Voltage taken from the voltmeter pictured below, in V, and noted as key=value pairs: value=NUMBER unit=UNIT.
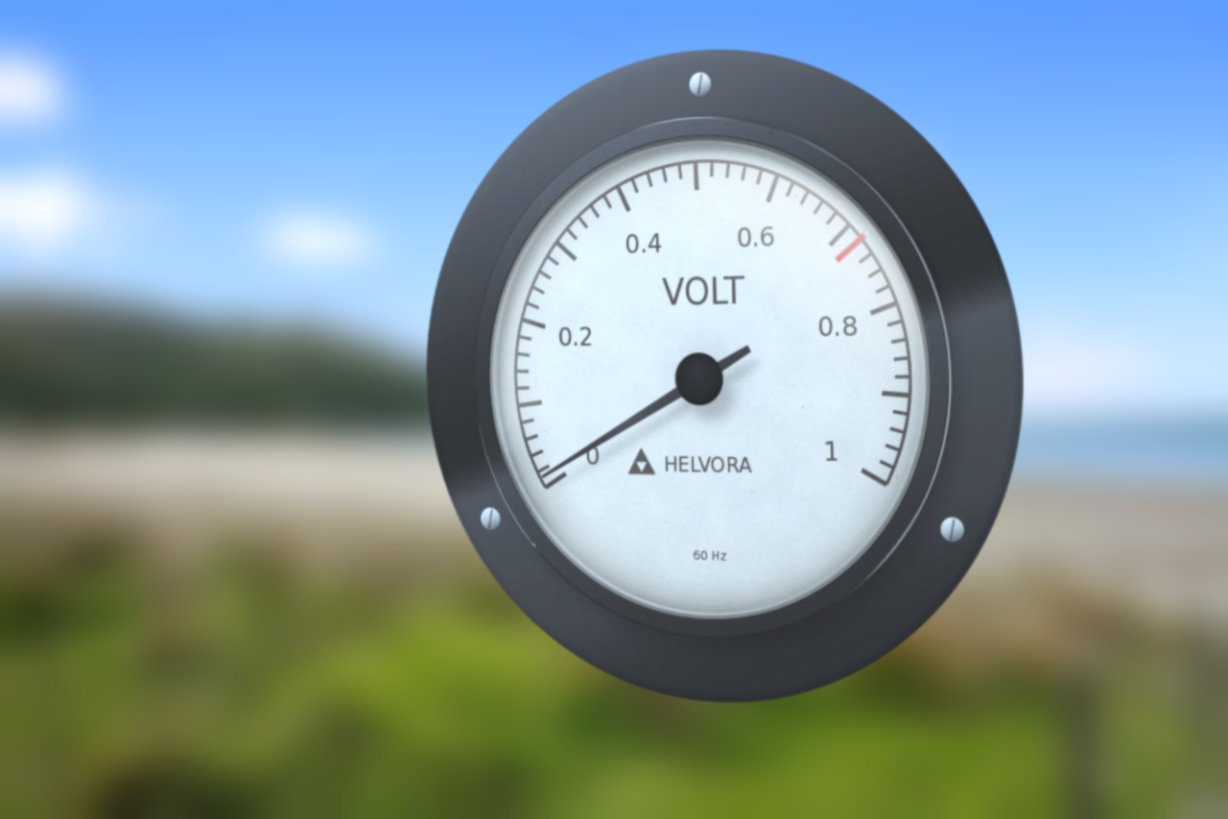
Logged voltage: value=0.01 unit=V
